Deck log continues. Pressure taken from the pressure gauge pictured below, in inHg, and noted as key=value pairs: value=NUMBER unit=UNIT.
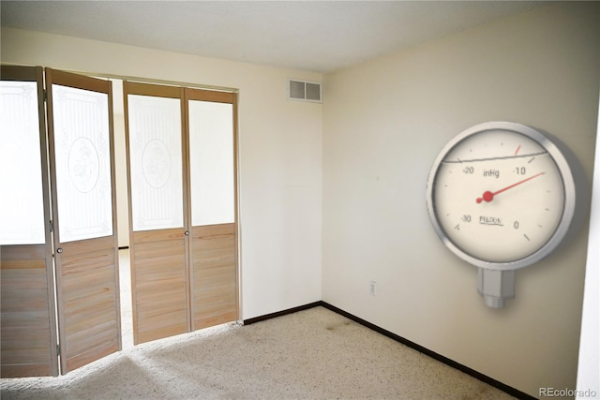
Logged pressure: value=-8 unit=inHg
